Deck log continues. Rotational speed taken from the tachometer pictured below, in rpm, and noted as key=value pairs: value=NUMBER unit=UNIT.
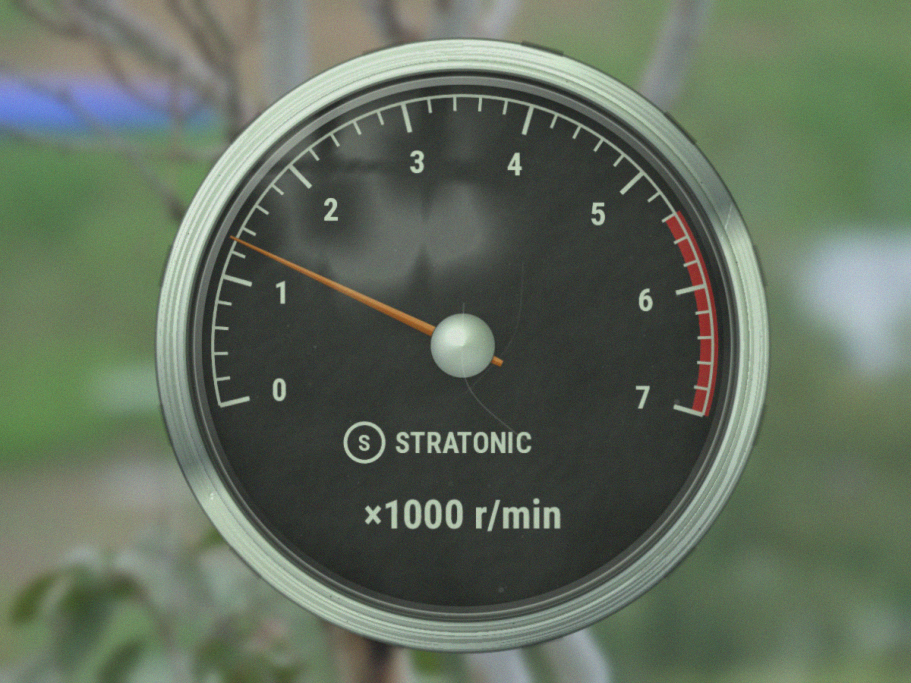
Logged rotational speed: value=1300 unit=rpm
